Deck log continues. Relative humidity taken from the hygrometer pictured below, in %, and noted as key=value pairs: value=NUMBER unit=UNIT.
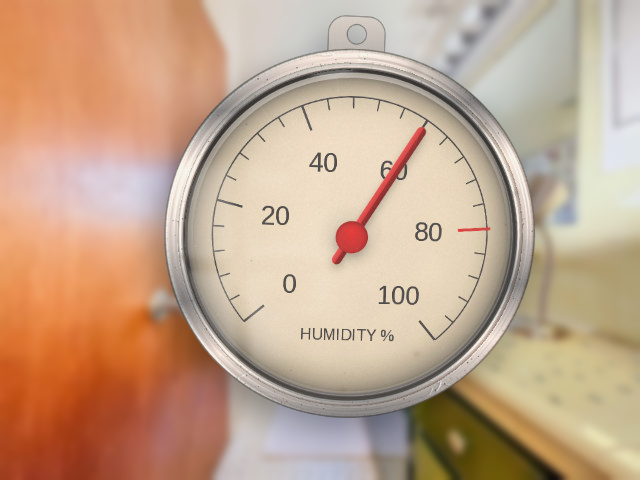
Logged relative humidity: value=60 unit=%
